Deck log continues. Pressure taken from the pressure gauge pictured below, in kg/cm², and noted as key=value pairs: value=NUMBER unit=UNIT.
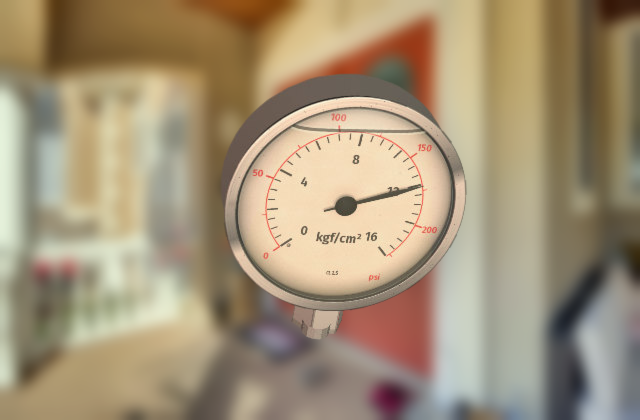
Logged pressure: value=12 unit=kg/cm²
